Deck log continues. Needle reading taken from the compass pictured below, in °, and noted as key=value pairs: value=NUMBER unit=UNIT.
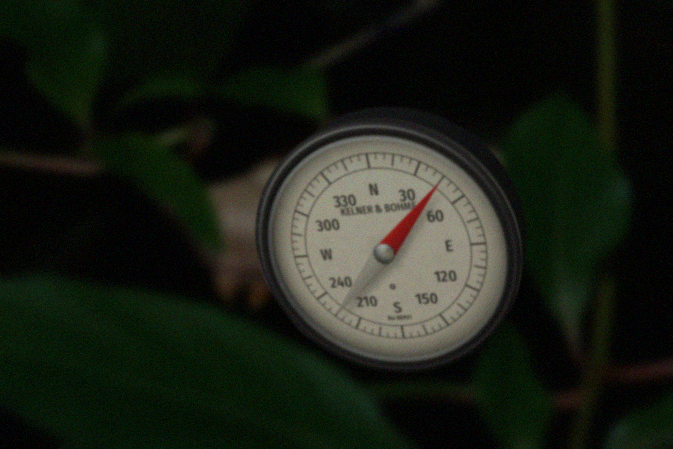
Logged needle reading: value=45 unit=°
